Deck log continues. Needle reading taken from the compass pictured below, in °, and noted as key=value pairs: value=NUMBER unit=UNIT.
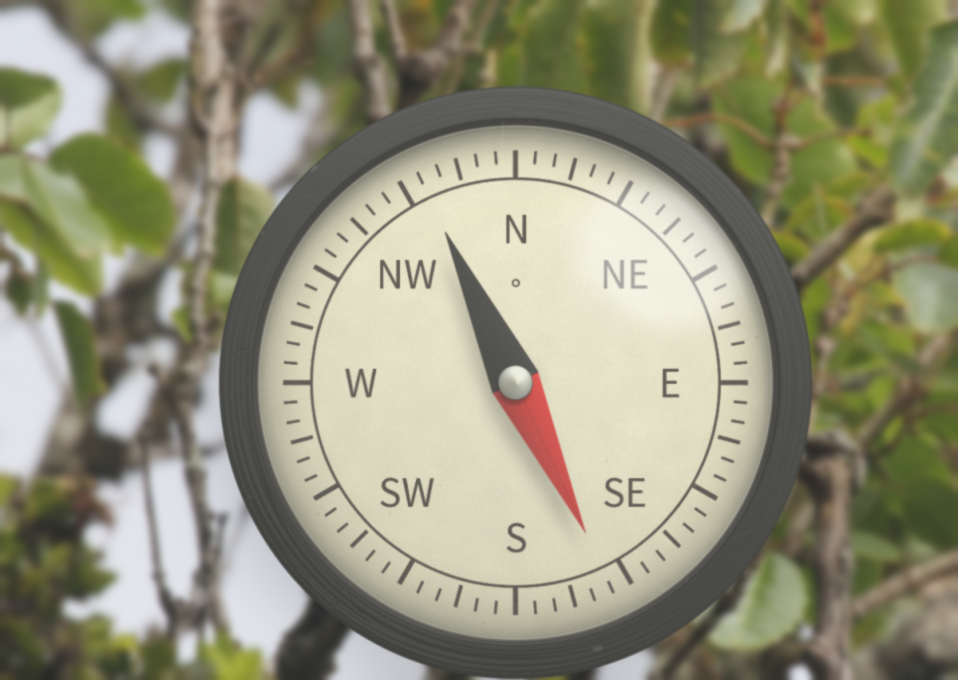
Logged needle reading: value=155 unit=°
